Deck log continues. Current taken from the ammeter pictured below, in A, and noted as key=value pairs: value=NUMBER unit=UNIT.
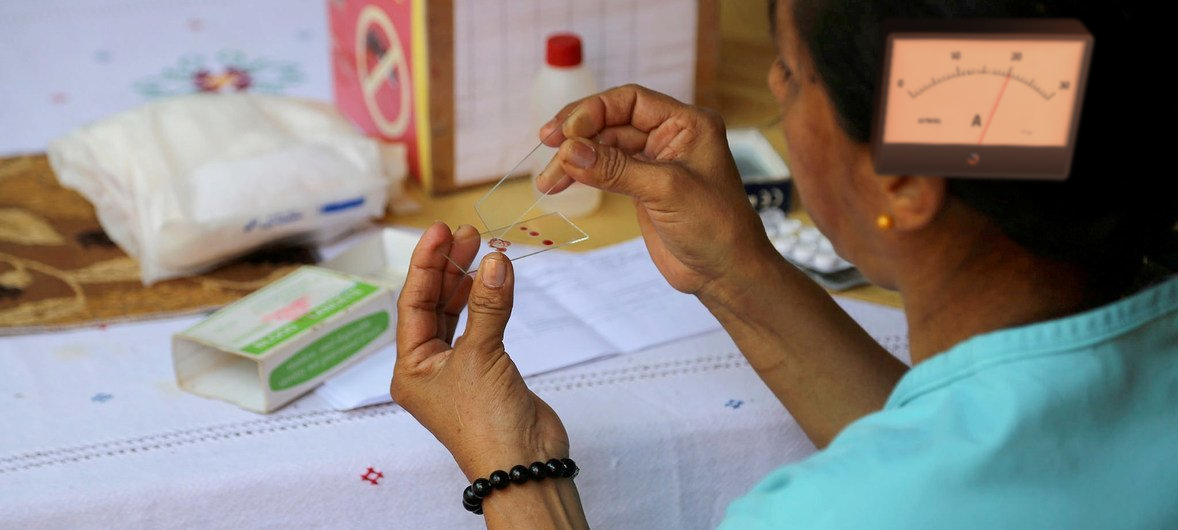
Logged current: value=20 unit=A
